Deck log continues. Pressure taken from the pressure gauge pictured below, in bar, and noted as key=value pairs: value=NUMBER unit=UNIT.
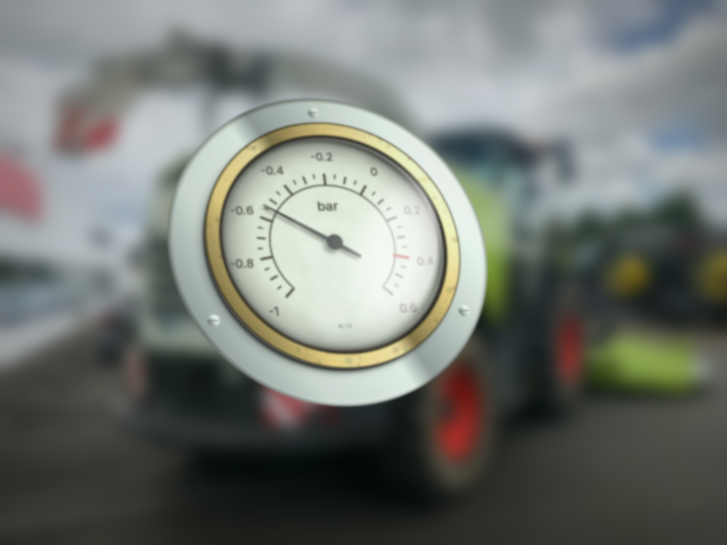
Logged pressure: value=-0.55 unit=bar
